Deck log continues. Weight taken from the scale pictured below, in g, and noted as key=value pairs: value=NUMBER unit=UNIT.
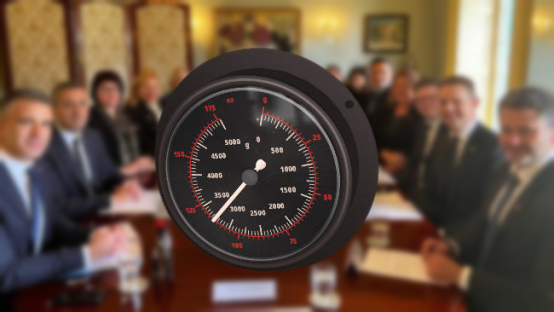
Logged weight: value=3250 unit=g
